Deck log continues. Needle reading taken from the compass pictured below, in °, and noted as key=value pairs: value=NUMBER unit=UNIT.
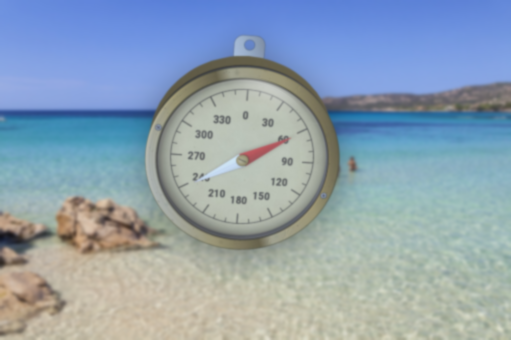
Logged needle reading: value=60 unit=°
